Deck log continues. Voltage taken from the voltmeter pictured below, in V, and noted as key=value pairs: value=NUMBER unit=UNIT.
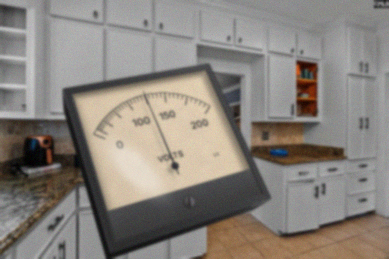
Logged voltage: value=125 unit=V
